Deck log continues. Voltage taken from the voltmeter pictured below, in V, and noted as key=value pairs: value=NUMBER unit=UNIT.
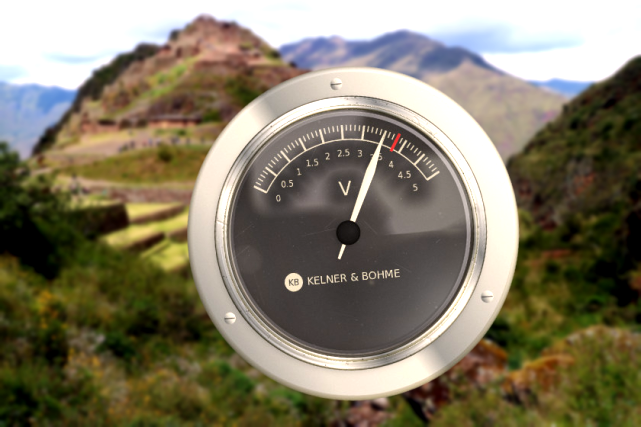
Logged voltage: value=3.5 unit=V
